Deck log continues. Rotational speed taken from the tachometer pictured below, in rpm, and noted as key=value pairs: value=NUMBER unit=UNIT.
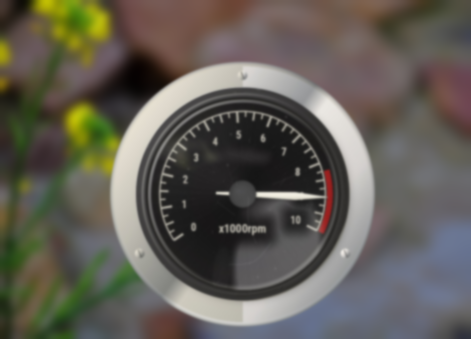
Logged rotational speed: value=9000 unit=rpm
